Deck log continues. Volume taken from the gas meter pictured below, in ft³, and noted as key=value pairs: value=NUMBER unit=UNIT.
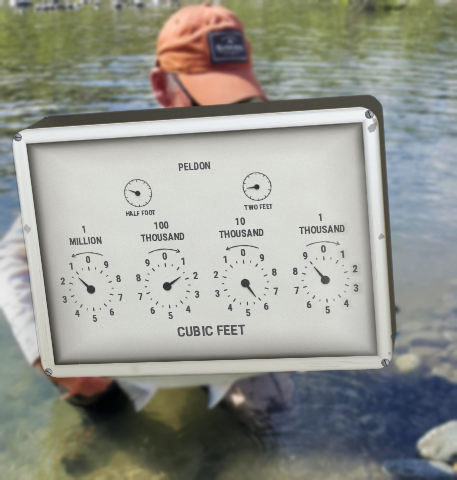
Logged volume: value=115900 unit=ft³
